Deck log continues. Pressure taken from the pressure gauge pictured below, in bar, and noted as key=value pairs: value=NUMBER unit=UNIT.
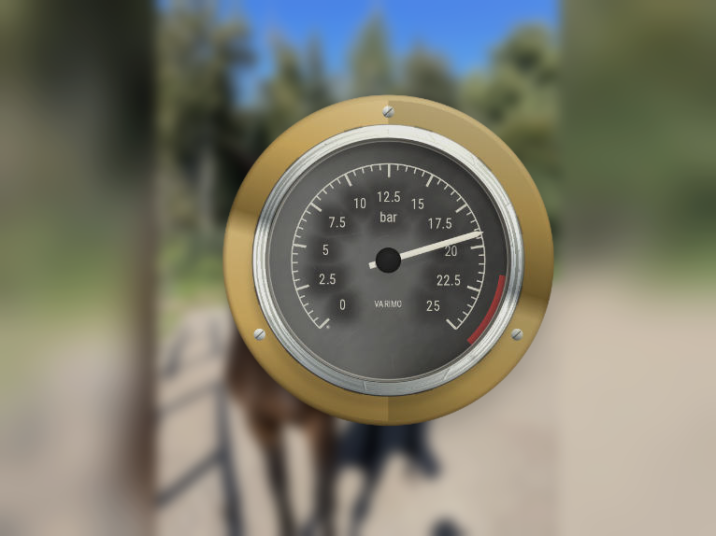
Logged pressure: value=19.25 unit=bar
